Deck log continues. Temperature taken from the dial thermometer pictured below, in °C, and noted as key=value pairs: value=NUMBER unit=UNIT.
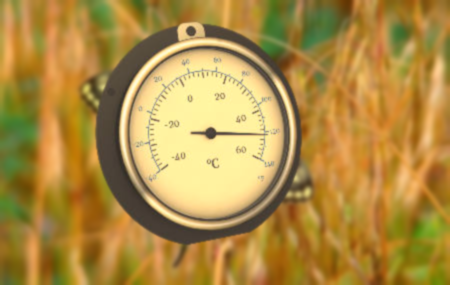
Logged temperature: value=50 unit=°C
